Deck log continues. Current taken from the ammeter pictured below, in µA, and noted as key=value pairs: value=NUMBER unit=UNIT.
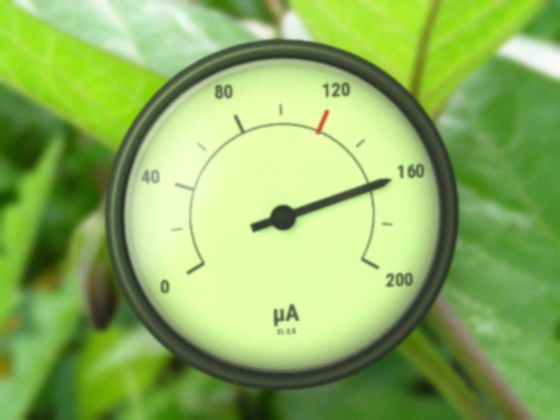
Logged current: value=160 unit=µA
